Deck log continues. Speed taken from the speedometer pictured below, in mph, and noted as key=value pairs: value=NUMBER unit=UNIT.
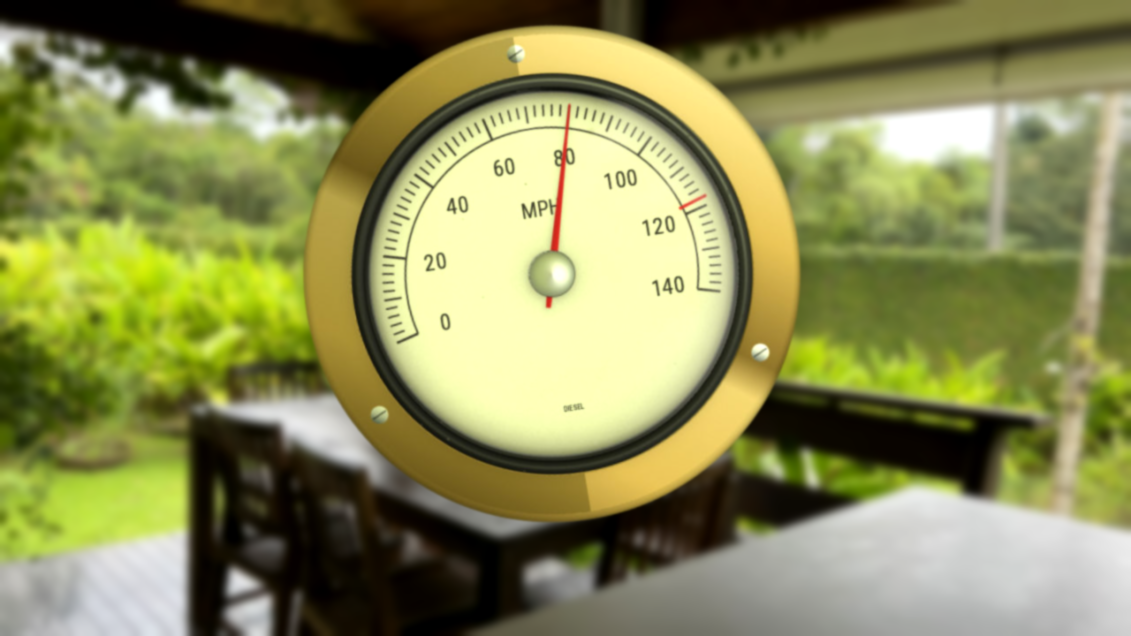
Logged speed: value=80 unit=mph
